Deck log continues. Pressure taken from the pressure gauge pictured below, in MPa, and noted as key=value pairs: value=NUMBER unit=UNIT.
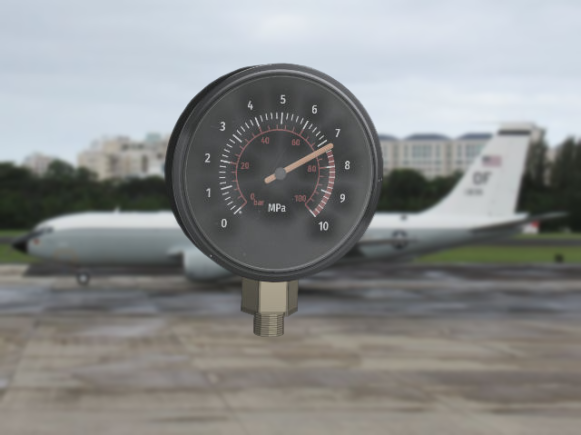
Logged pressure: value=7.2 unit=MPa
